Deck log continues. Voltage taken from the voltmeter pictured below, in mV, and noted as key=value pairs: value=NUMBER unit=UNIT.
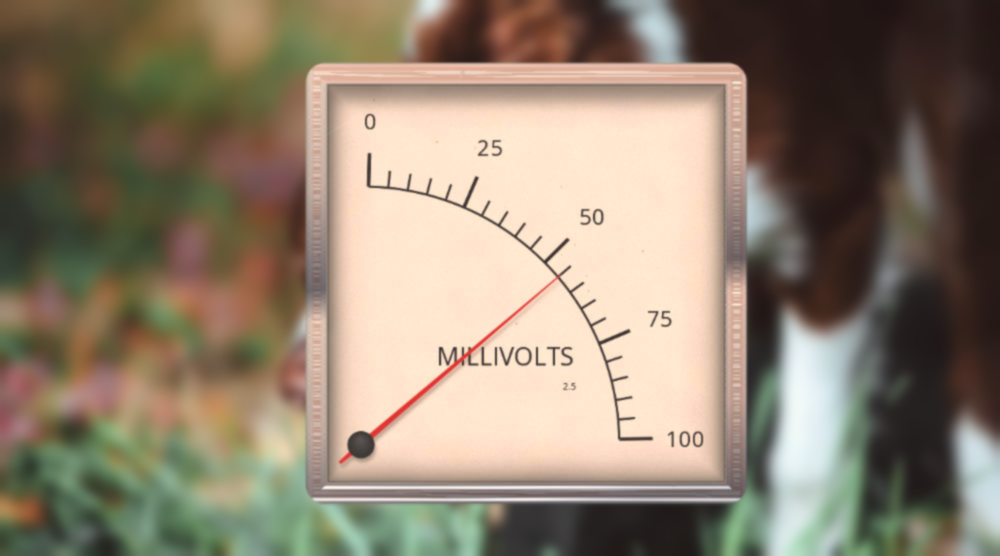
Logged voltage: value=55 unit=mV
